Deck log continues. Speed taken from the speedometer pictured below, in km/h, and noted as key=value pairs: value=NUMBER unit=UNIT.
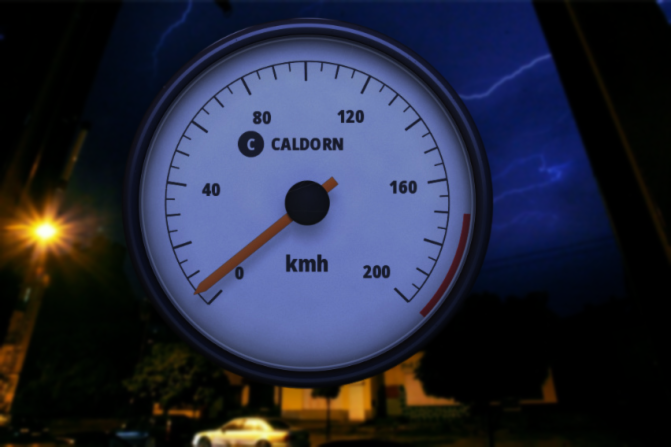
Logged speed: value=5 unit=km/h
